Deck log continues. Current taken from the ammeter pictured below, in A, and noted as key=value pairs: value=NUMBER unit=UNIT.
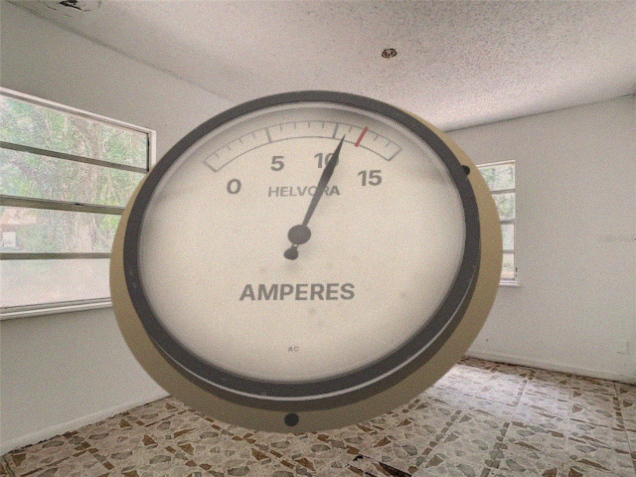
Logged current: value=11 unit=A
